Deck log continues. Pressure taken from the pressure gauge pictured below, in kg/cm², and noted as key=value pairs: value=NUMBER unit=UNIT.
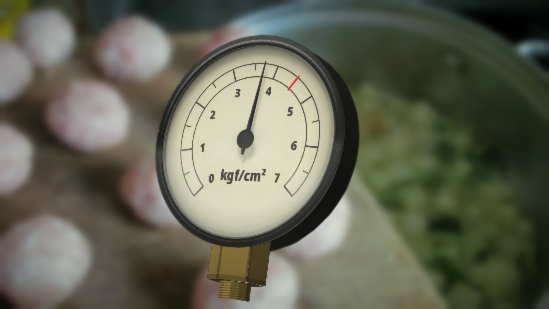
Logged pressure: value=3.75 unit=kg/cm²
